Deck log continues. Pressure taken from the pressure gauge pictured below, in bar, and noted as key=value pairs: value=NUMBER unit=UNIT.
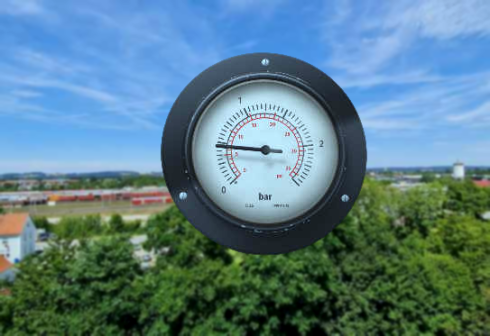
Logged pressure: value=0.45 unit=bar
